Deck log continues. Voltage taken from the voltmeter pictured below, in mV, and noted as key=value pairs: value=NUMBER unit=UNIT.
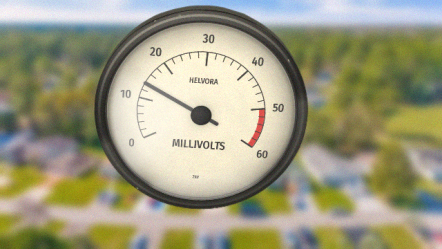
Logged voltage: value=14 unit=mV
